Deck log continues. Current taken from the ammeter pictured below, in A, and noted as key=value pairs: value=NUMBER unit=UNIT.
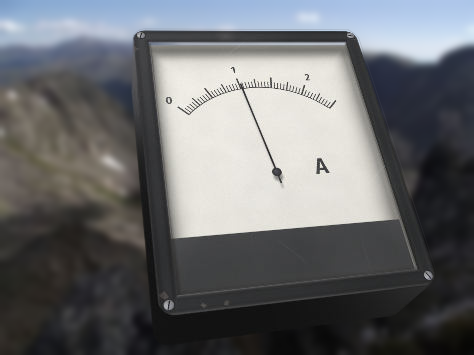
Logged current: value=1 unit=A
